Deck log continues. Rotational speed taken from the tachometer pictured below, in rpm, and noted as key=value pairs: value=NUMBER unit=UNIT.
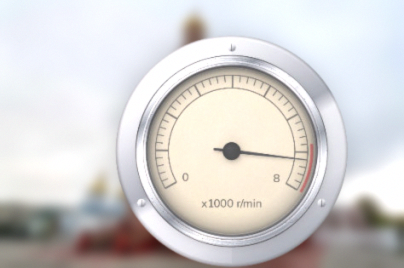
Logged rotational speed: value=7200 unit=rpm
